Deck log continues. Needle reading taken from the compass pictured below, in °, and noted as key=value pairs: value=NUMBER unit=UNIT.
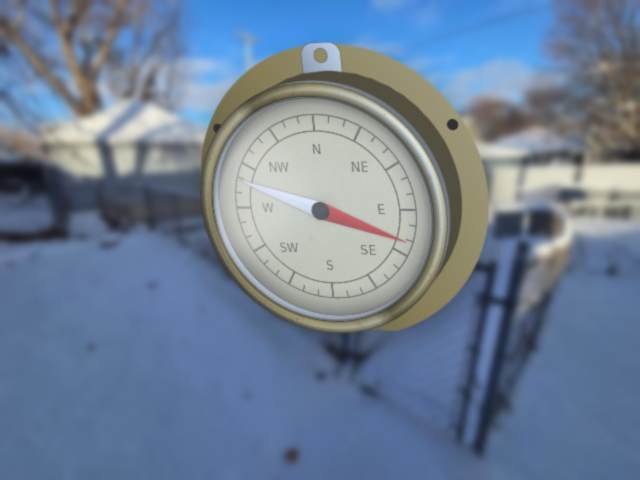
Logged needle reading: value=110 unit=°
